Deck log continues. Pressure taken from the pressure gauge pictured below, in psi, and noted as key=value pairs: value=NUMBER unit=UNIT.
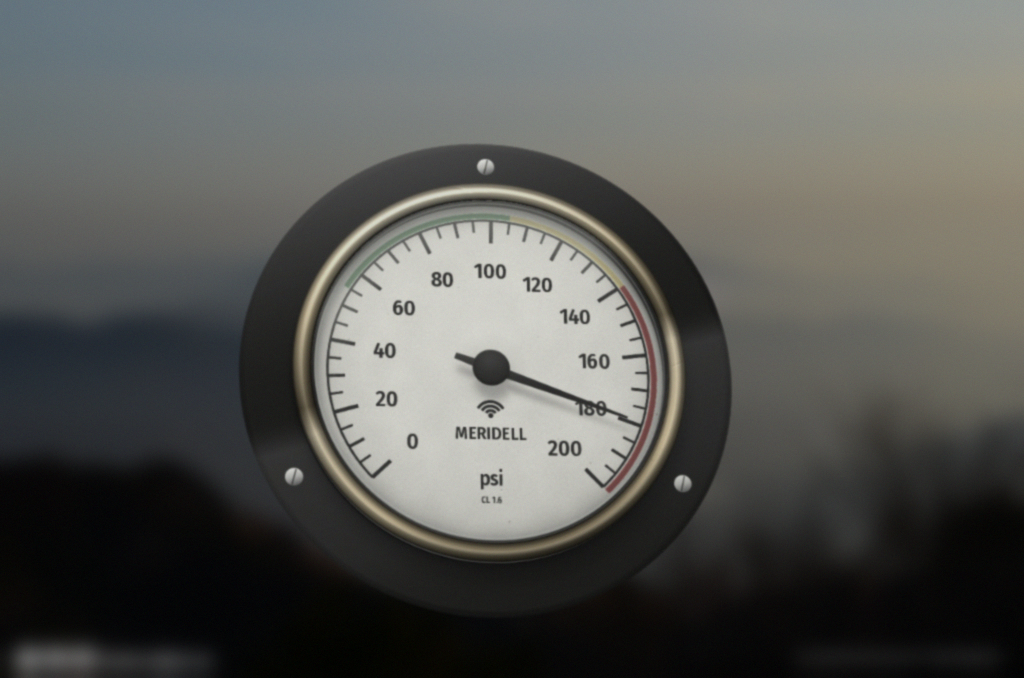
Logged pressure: value=180 unit=psi
